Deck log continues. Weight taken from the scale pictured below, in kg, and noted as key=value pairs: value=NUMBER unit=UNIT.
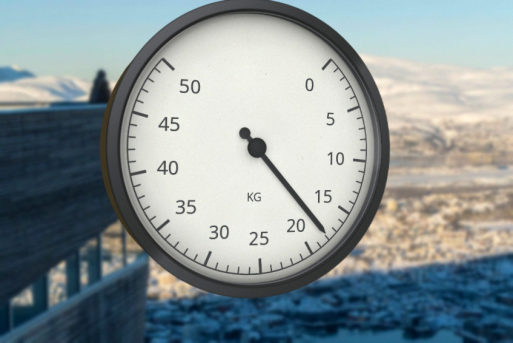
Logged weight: value=18 unit=kg
